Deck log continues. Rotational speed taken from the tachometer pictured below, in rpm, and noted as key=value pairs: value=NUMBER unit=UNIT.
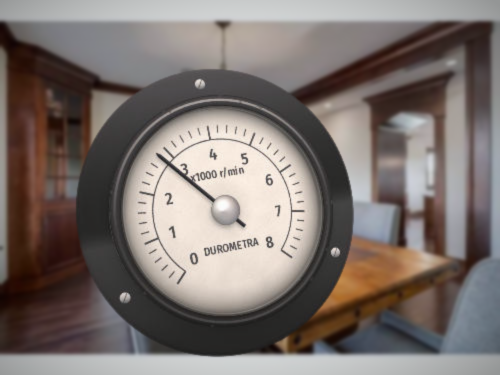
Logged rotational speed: value=2800 unit=rpm
